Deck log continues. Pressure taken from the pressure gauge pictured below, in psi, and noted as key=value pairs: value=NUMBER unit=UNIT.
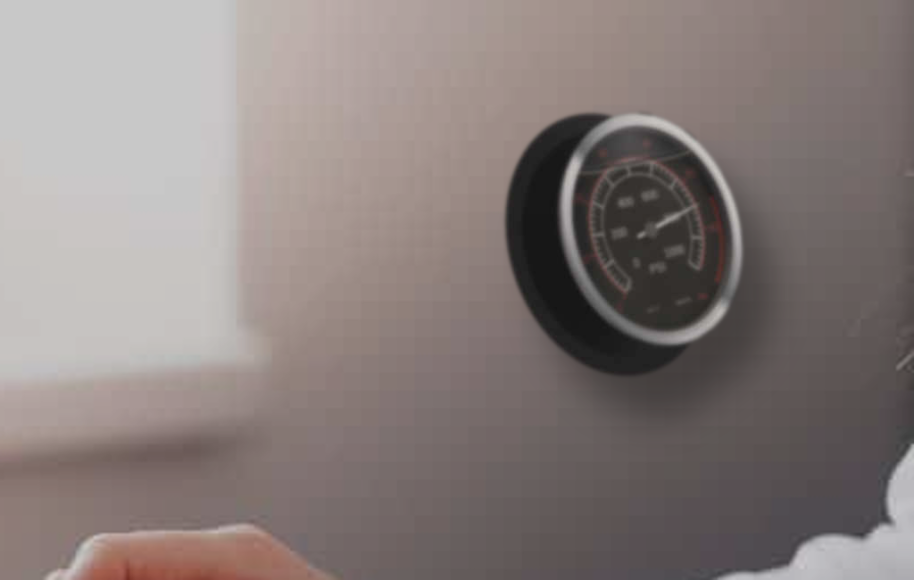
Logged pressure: value=800 unit=psi
